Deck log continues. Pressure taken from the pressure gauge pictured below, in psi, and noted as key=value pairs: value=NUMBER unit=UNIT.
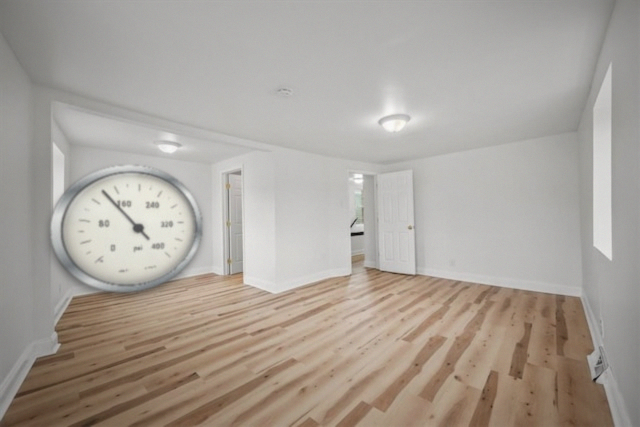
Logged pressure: value=140 unit=psi
